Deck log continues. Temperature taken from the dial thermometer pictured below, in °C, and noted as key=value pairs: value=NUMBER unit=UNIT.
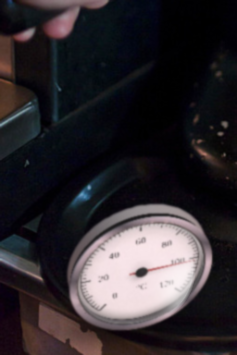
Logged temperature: value=100 unit=°C
